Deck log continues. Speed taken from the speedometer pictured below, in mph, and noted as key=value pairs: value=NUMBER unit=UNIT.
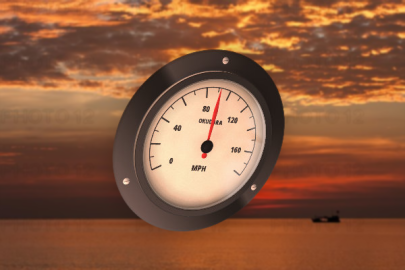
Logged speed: value=90 unit=mph
